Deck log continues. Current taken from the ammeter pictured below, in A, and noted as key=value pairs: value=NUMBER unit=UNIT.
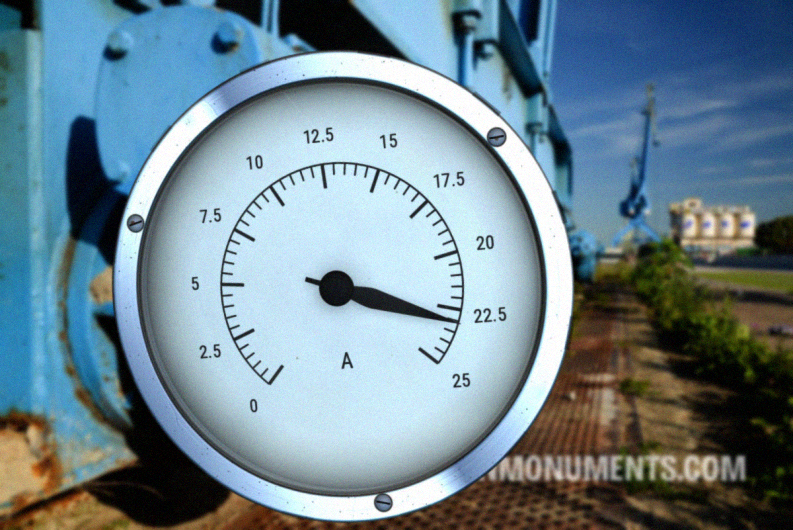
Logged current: value=23 unit=A
